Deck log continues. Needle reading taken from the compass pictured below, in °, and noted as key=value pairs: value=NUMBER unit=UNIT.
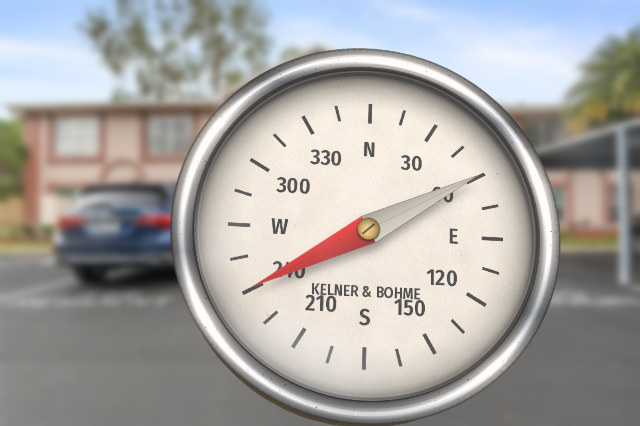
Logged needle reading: value=240 unit=°
